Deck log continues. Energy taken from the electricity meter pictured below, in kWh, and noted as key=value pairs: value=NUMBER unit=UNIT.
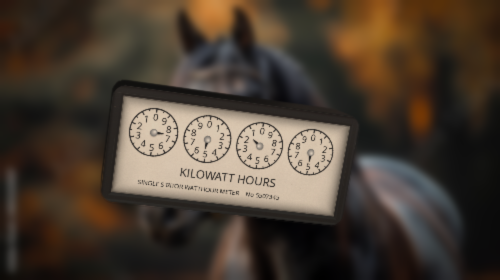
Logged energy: value=7515 unit=kWh
